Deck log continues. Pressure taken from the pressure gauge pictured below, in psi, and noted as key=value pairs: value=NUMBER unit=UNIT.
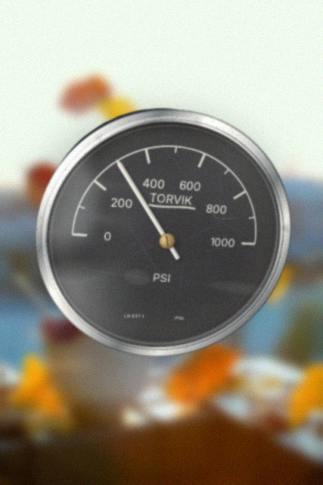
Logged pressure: value=300 unit=psi
